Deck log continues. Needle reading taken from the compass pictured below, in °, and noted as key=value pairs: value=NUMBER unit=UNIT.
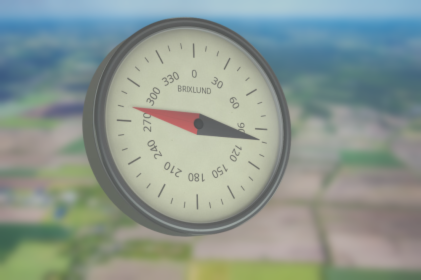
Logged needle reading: value=280 unit=°
